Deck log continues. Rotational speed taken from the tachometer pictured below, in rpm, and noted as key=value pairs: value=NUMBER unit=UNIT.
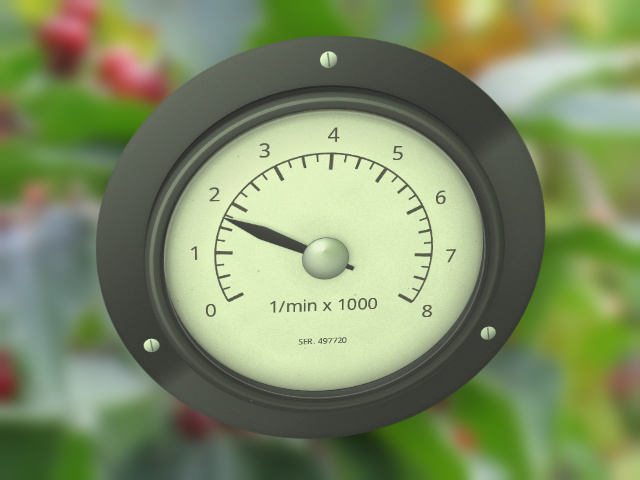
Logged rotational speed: value=1750 unit=rpm
